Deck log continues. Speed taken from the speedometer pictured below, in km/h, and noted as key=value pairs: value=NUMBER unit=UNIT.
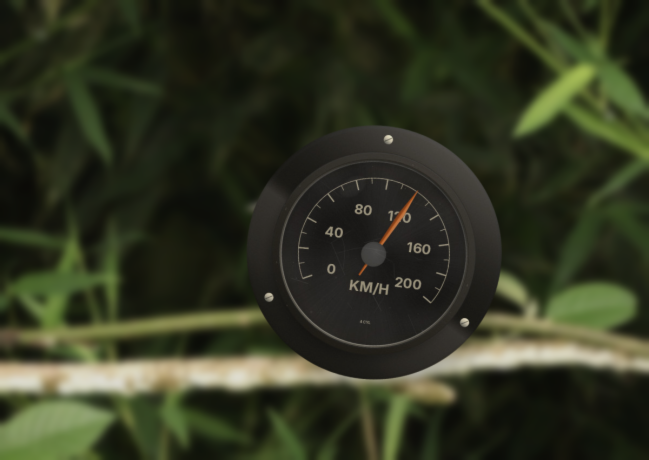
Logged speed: value=120 unit=km/h
